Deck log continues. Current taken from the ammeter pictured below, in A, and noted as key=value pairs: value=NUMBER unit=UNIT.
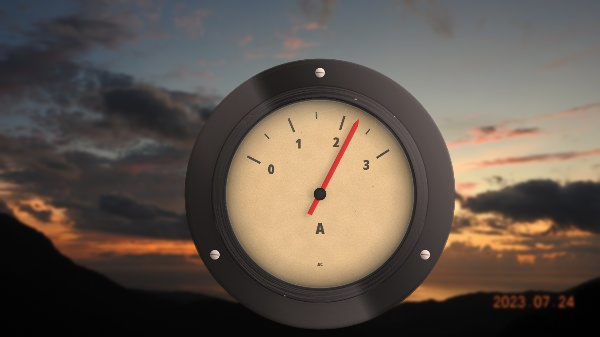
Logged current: value=2.25 unit=A
